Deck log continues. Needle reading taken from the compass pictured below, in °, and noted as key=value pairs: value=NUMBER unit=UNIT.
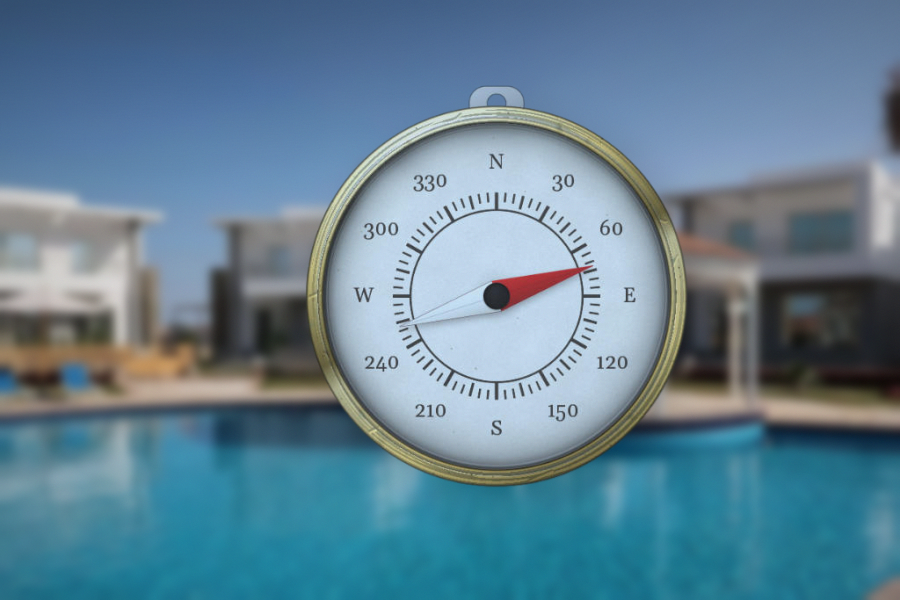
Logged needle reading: value=72.5 unit=°
